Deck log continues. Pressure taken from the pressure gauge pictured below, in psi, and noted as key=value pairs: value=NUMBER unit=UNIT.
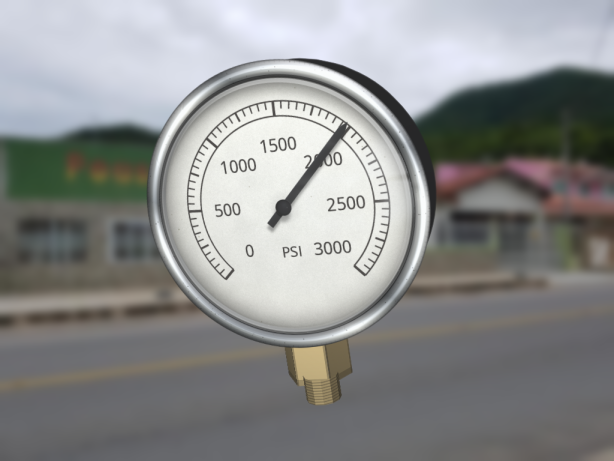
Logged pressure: value=1975 unit=psi
